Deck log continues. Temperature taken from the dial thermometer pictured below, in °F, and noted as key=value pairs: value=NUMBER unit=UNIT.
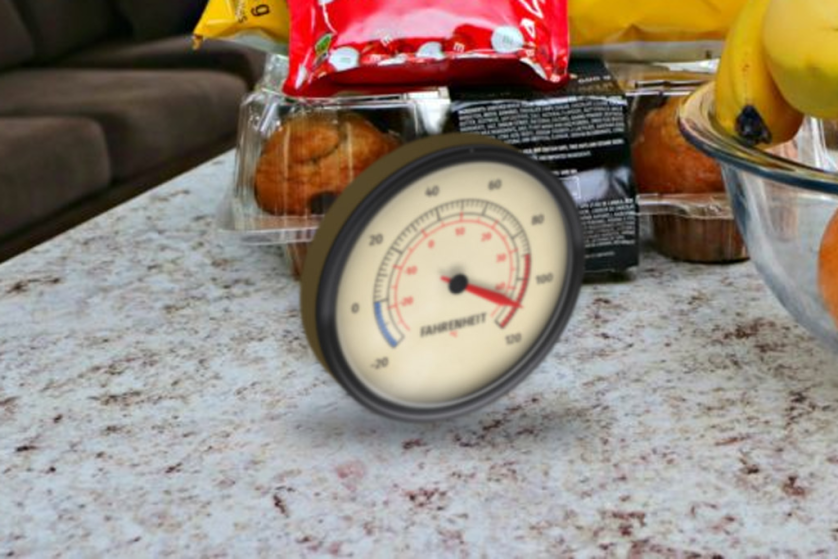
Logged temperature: value=110 unit=°F
